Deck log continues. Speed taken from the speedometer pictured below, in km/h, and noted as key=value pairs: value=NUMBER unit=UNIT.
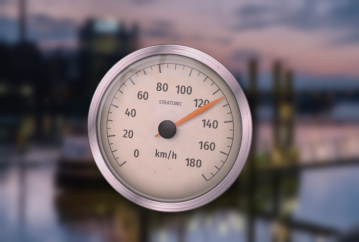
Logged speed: value=125 unit=km/h
